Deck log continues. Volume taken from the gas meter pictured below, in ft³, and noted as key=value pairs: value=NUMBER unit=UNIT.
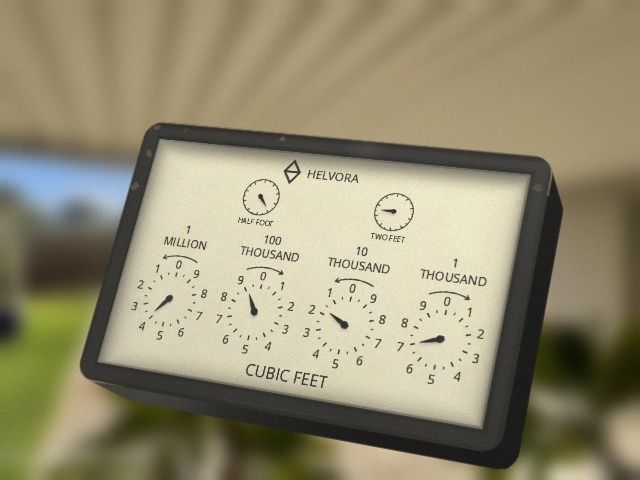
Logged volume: value=391700 unit=ft³
